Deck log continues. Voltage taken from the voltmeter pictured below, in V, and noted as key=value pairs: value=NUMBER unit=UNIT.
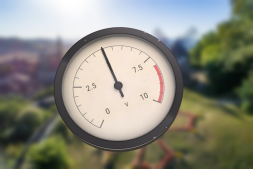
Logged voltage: value=5 unit=V
